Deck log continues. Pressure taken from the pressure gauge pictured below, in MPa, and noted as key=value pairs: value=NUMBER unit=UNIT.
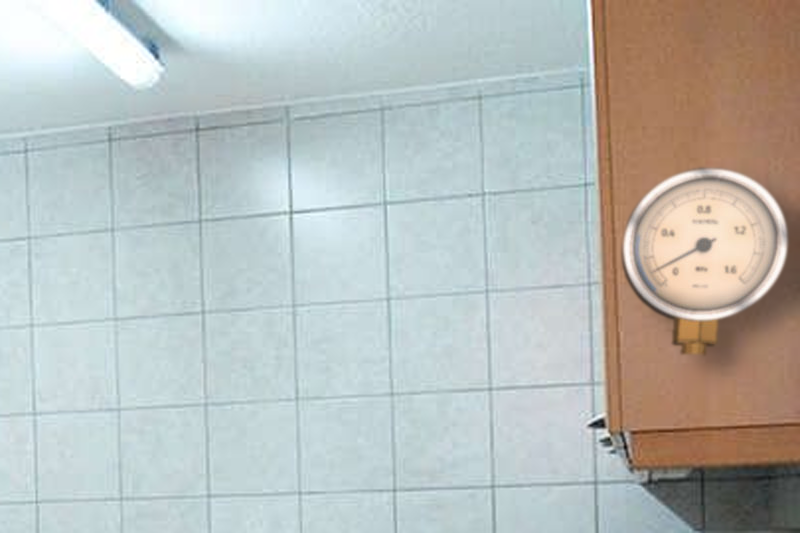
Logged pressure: value=0.1 unit=MPa
